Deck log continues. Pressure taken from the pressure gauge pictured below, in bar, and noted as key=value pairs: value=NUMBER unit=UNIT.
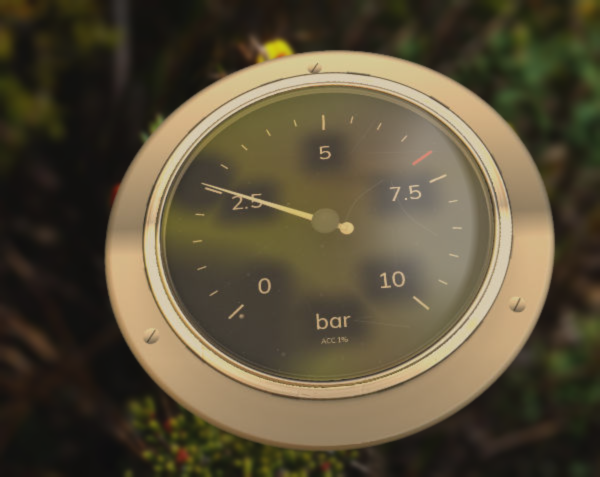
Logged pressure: value=2.5 unit=bar
